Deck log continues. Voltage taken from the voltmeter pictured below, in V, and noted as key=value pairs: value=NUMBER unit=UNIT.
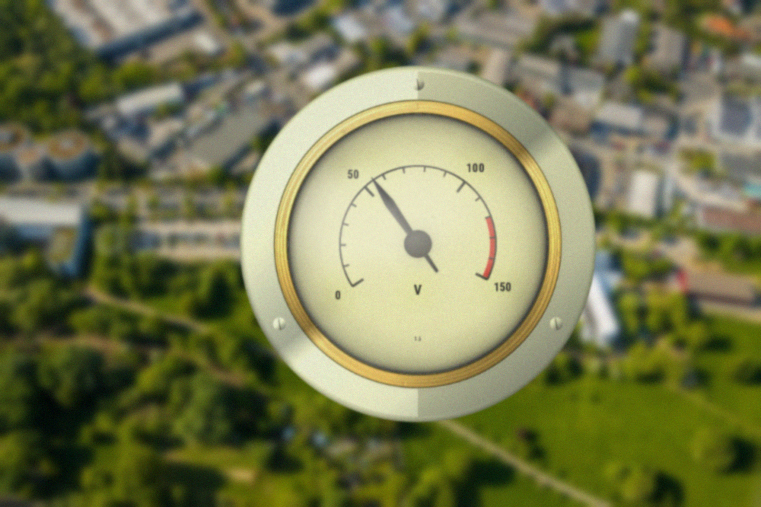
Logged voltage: value=55 unit=V
